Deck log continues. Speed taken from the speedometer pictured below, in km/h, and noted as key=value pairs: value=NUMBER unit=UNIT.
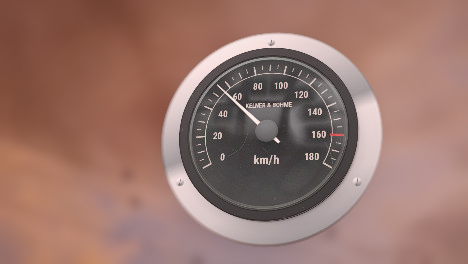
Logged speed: value=55 unit=km/h
